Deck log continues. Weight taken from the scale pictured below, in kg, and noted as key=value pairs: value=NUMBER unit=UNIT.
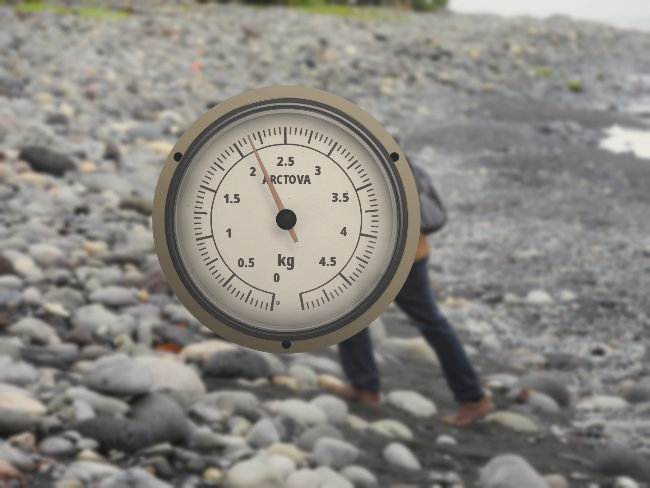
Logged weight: value=2.15 unit=kg
